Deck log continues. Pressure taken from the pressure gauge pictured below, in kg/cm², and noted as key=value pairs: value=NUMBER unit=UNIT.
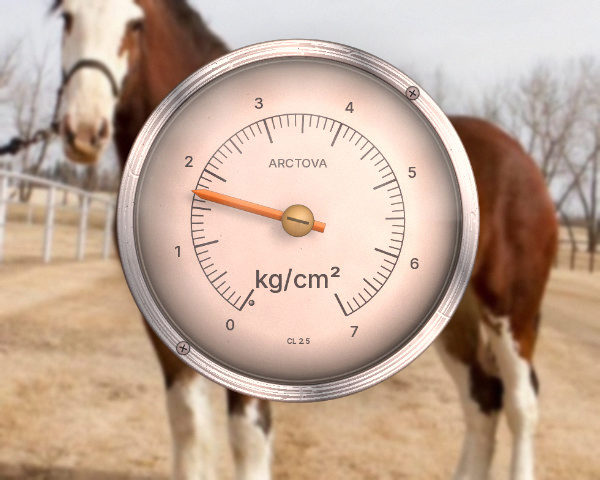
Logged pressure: value=1.7 unit=kg/cm²
